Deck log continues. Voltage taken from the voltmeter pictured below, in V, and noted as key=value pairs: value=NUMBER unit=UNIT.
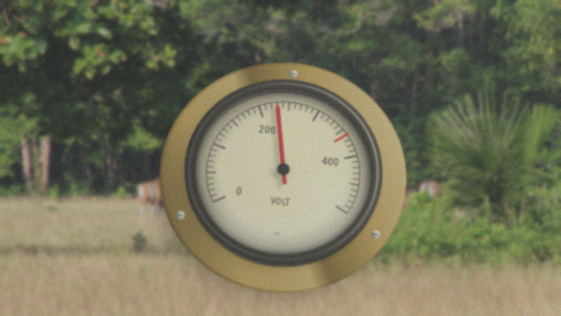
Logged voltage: value=230 unit=V
